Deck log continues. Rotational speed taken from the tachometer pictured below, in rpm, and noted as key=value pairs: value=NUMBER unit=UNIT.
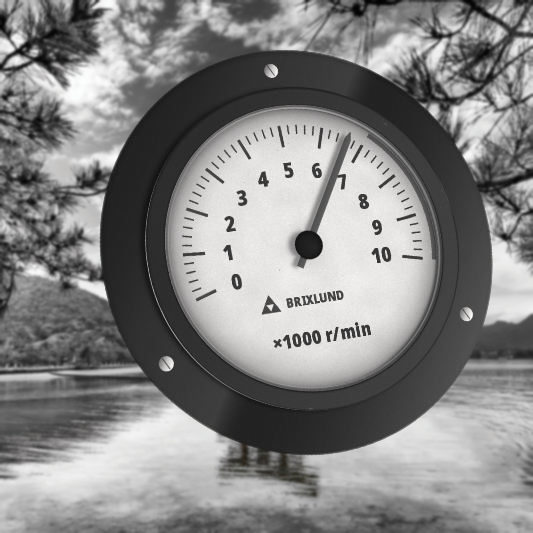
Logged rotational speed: value=6600 unit=rpm
